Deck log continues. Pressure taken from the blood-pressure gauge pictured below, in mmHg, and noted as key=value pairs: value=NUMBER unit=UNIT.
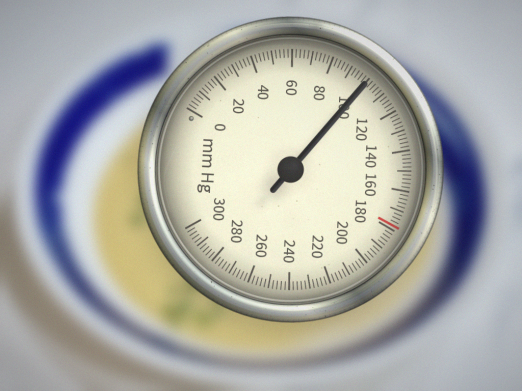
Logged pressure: value=100 unit=mmHg
